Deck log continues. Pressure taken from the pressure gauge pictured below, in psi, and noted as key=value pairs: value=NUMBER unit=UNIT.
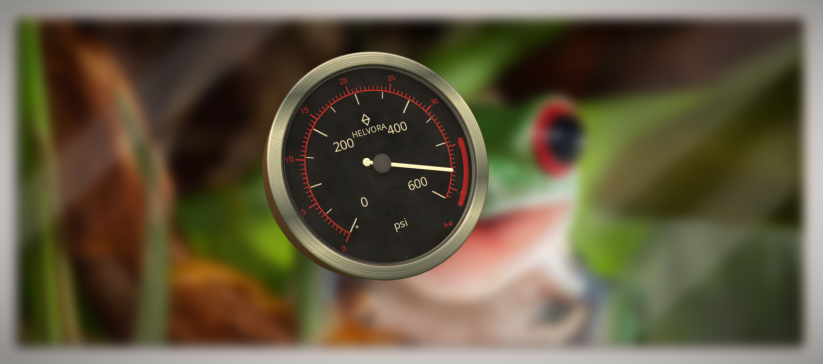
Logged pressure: value=550 unit=psi
